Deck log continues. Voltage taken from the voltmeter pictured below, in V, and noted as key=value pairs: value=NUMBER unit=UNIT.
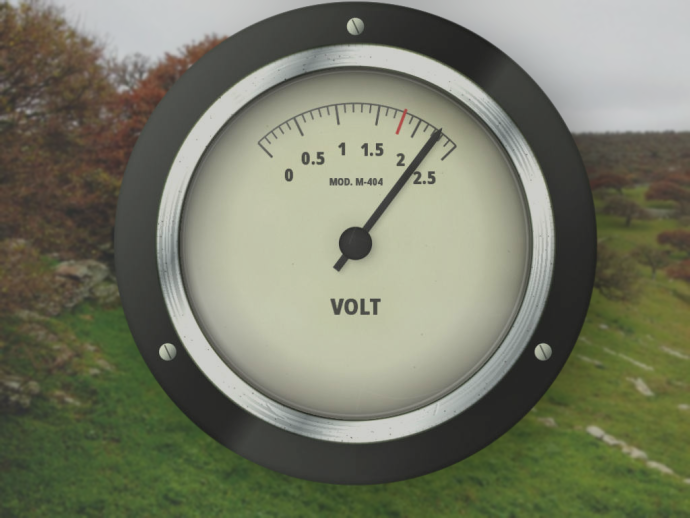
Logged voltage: value=2.25 unit=V
